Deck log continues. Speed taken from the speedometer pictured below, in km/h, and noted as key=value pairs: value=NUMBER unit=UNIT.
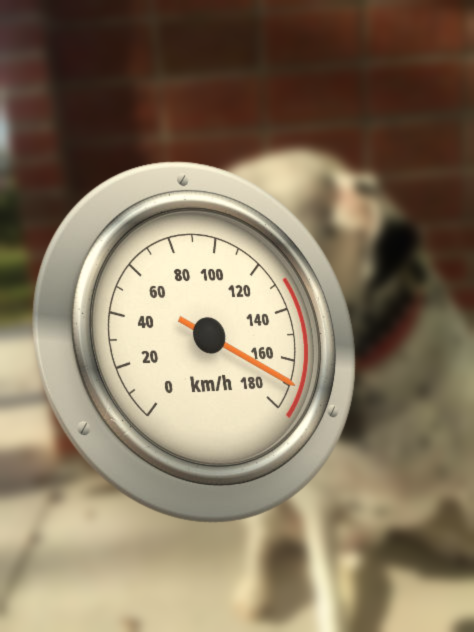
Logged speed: value=170 unit=km/h
